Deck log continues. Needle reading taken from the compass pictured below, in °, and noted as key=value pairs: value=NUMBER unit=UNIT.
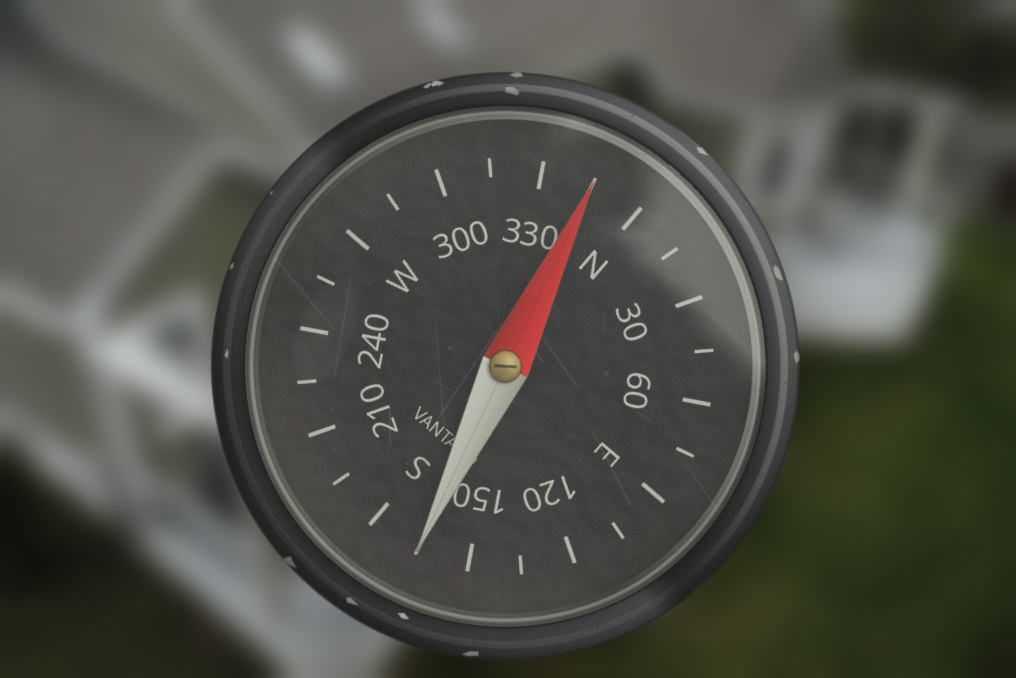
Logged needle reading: value=345 unit=°
